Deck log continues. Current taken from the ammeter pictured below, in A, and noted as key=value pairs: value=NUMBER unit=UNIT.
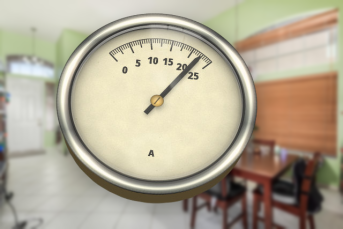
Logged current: value=22.5 unit=A
